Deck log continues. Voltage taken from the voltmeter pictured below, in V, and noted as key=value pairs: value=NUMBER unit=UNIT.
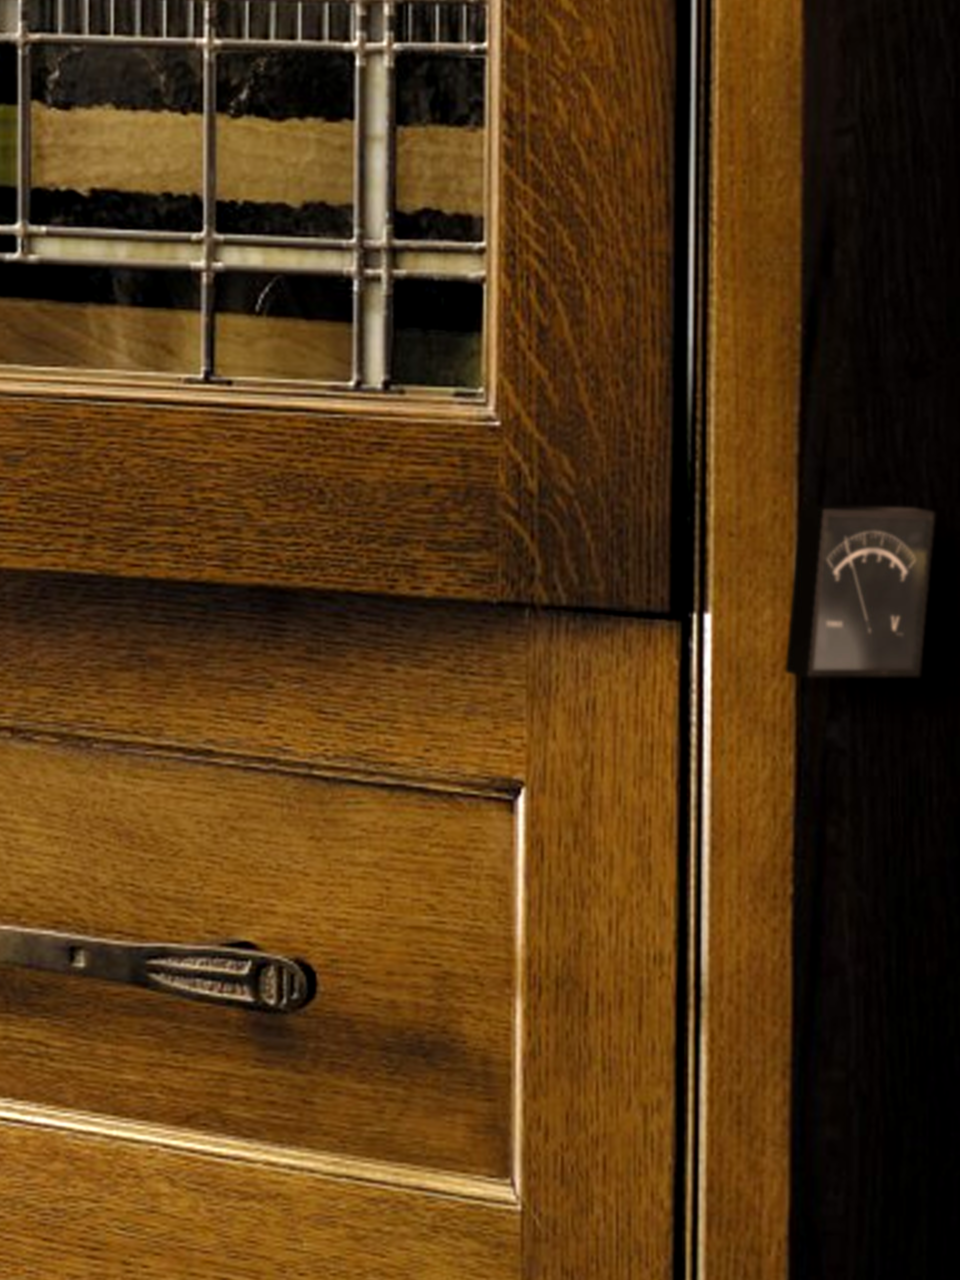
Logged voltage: value=1 unit=V
